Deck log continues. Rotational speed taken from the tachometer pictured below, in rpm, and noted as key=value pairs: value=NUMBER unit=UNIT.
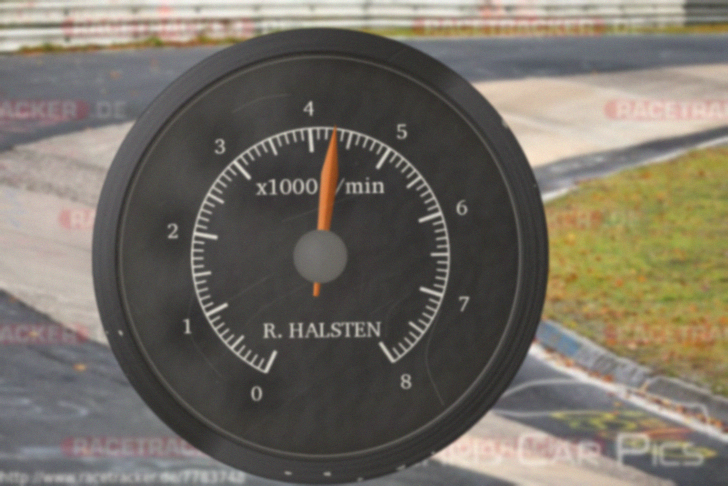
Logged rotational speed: value=4300 unit=rpm
